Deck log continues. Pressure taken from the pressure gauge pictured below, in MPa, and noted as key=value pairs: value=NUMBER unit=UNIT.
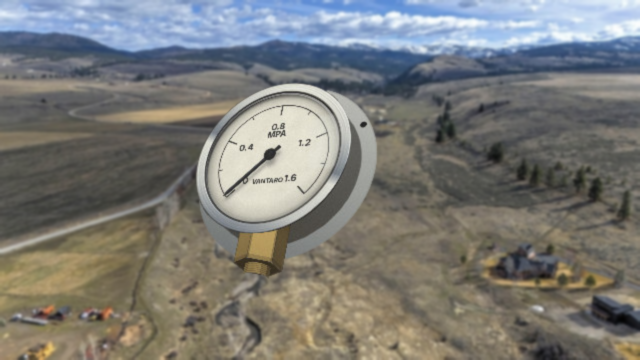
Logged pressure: value=0 unit=MPa
